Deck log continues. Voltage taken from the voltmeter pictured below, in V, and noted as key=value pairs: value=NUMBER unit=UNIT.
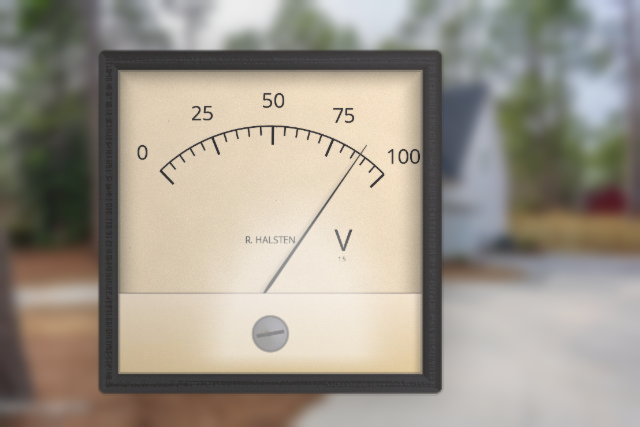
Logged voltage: value=87.5 unit=V
